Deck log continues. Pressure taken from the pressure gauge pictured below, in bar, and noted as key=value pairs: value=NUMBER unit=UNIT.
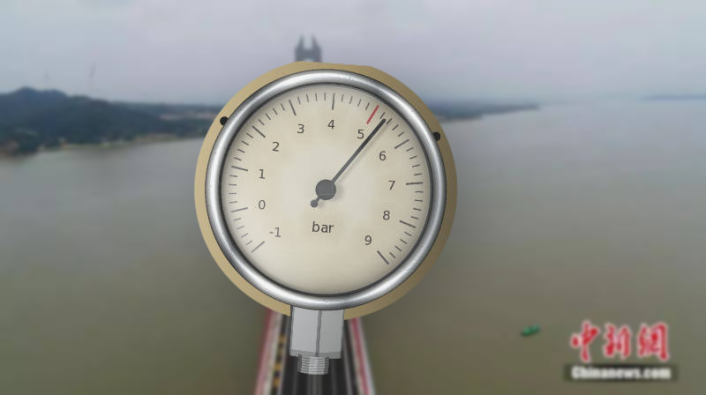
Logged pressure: value=5.3 unit=bar
